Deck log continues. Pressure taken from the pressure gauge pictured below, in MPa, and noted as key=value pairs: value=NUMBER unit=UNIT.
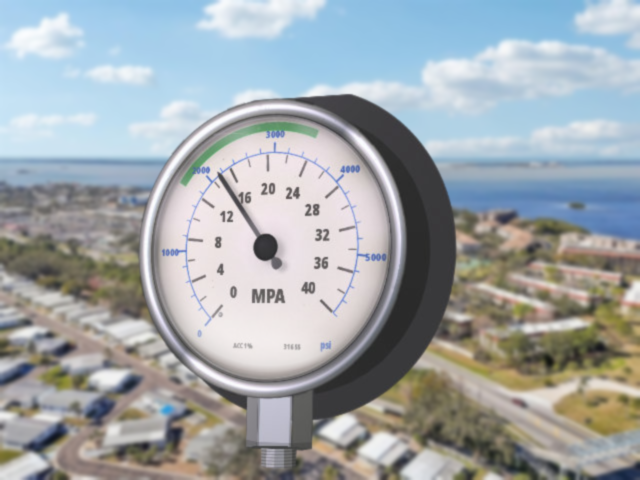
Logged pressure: value=15 unit=MPa
